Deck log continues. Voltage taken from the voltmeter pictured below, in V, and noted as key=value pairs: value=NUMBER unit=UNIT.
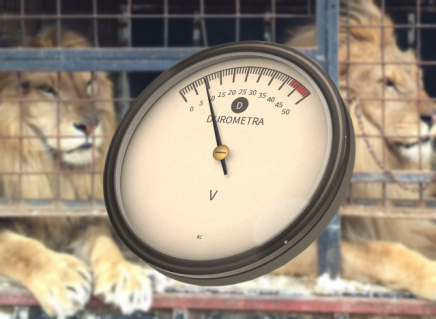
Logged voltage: value=10 unit=V
